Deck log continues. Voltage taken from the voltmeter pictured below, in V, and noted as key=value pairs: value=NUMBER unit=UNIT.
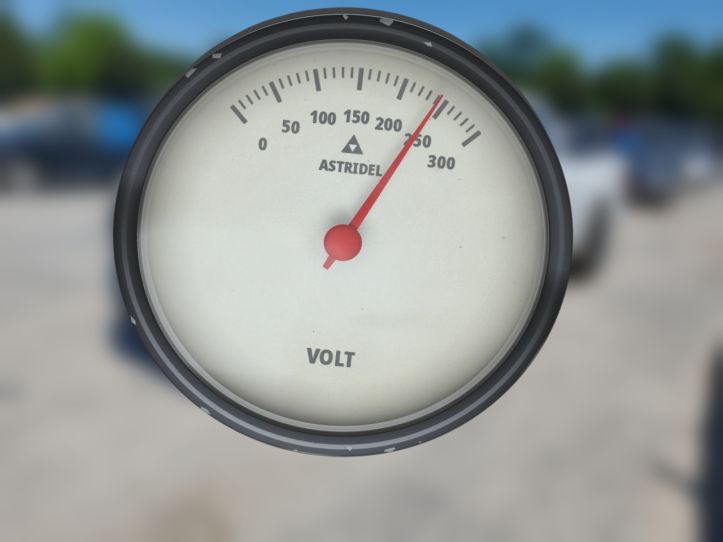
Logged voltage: value=240 unit=V
